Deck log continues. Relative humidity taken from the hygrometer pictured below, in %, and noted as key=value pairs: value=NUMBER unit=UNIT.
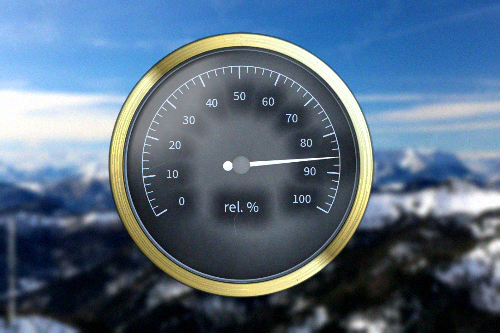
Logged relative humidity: value=86 unit=%
